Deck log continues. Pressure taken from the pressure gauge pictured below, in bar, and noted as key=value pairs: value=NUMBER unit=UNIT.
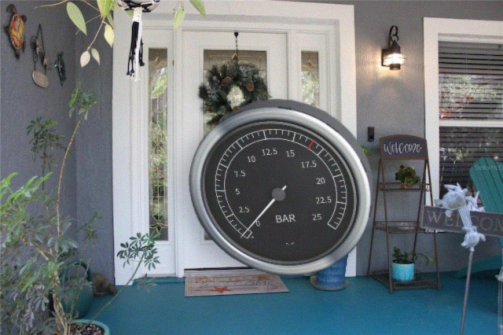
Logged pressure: value=0.5 unit=bar
